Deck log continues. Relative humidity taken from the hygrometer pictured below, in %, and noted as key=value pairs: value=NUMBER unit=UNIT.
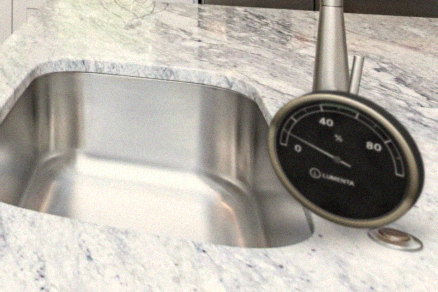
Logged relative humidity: value=10 unit=%
